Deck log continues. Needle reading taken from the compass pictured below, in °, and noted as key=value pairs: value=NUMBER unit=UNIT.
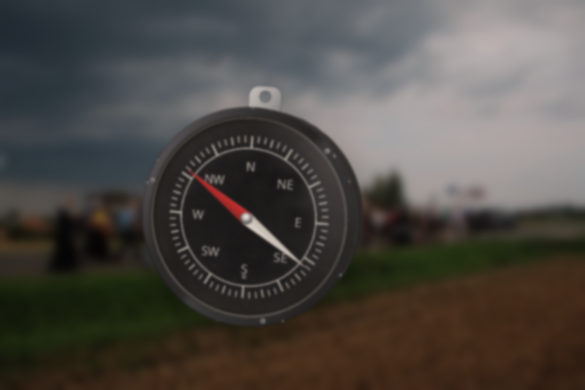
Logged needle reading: value=305 unit=°
